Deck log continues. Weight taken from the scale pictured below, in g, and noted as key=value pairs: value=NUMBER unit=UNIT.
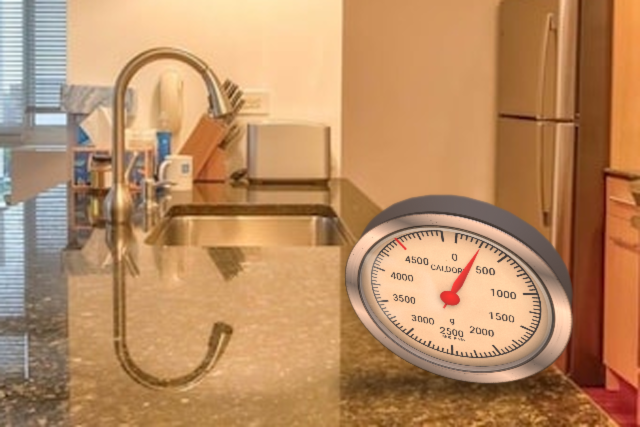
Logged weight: value=250 unit=g
